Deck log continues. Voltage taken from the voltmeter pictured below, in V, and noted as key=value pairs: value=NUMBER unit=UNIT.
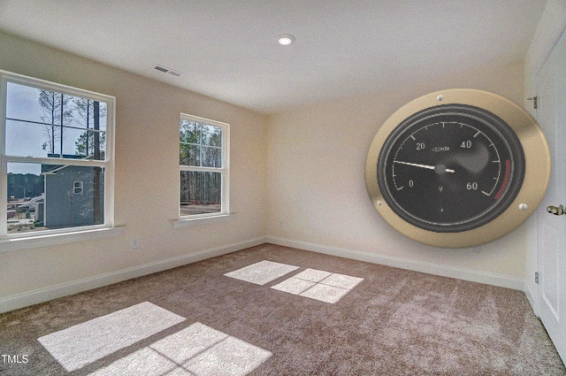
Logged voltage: value=10 unit=V
